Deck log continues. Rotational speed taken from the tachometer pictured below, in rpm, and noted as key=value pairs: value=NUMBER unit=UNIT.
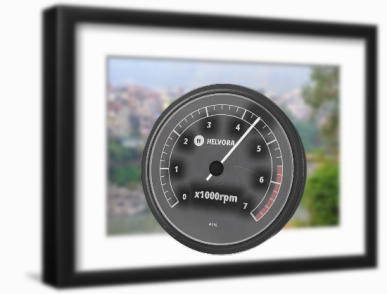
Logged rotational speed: value=4400 unit=rpm
